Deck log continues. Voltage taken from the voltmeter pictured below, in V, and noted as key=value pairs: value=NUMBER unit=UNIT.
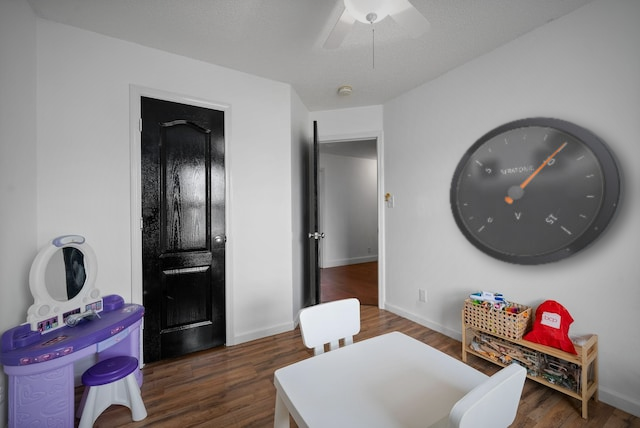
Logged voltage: value=10 unit=V
